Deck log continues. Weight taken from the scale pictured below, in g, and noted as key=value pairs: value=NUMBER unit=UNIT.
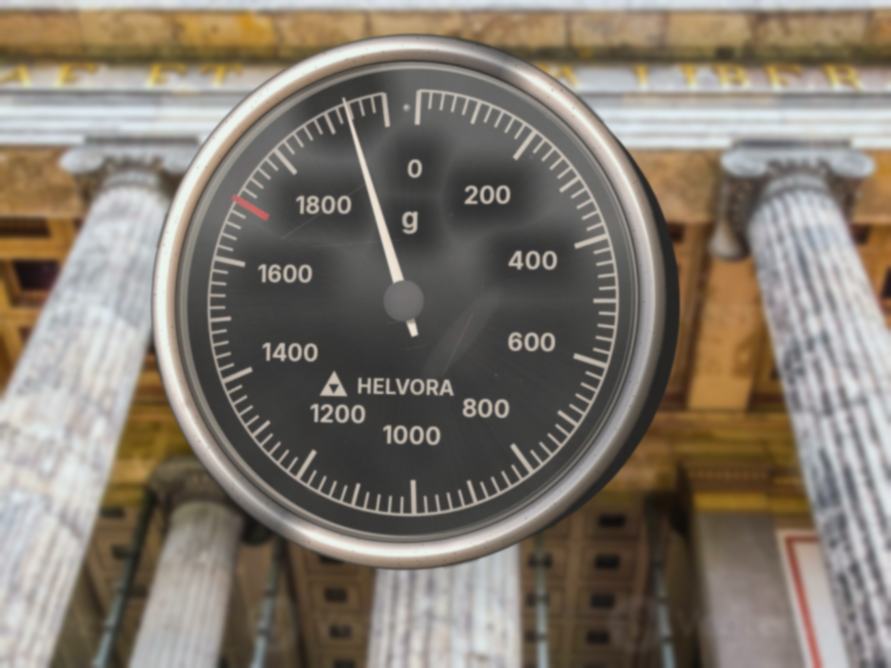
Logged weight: value=1940 unit=g
